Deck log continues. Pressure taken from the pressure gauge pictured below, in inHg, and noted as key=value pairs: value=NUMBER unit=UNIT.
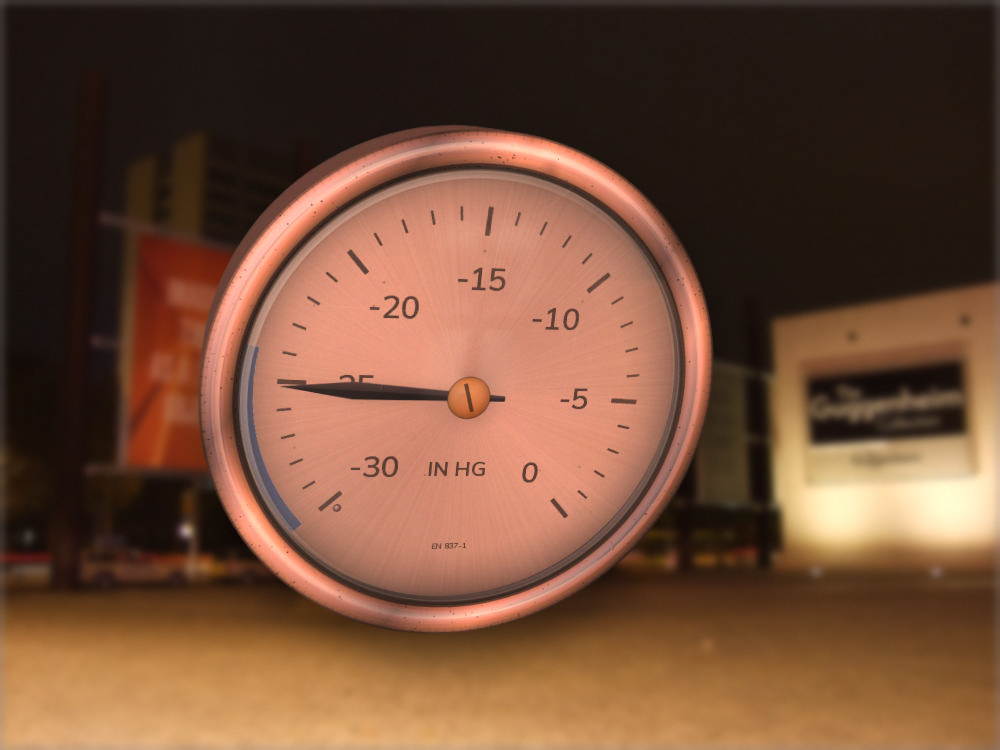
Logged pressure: value=-25 unit=inHg
